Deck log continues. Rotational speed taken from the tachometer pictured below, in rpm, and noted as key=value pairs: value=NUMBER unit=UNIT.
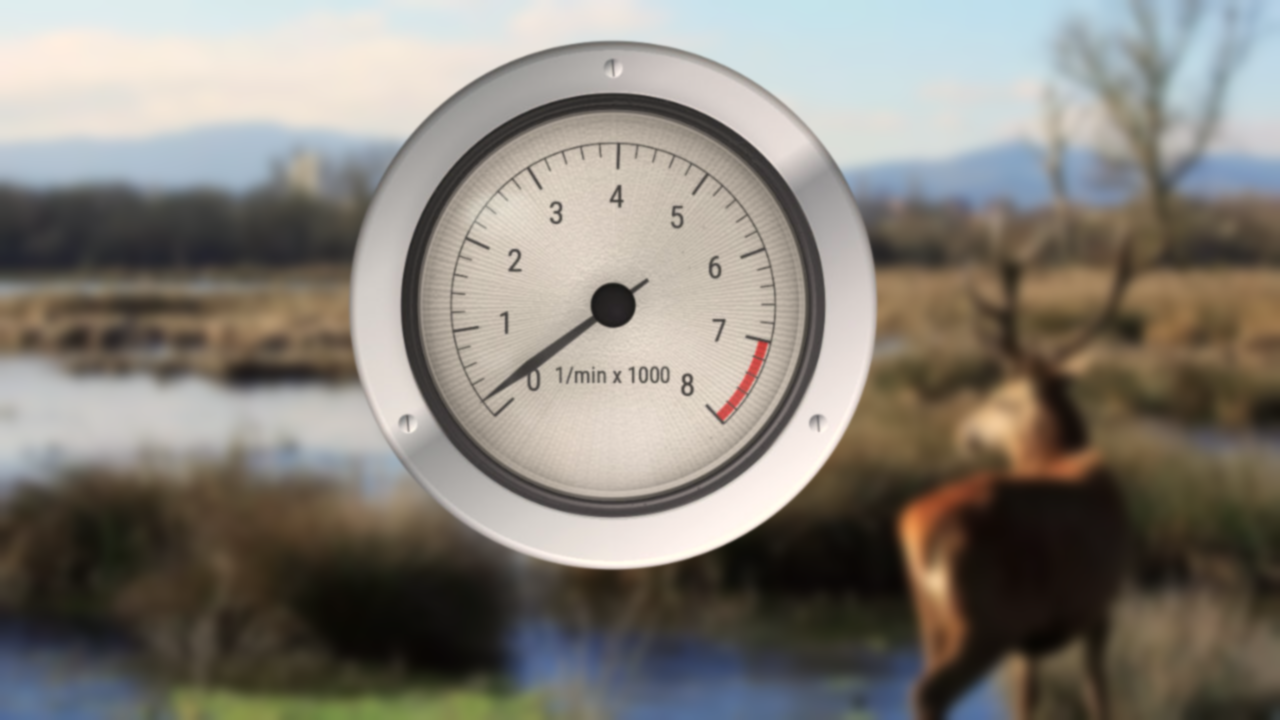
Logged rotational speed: value=200 unit=rpm
